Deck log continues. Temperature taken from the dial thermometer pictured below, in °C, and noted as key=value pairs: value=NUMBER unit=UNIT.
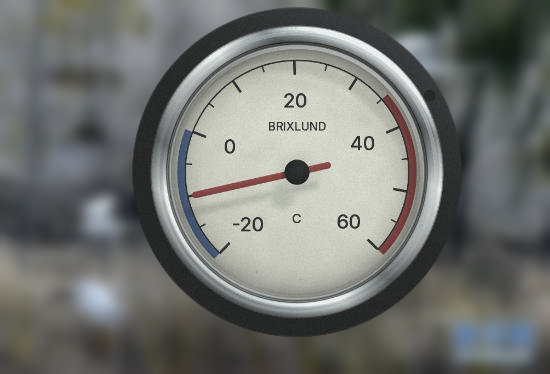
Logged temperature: value=-10 unit=°C
